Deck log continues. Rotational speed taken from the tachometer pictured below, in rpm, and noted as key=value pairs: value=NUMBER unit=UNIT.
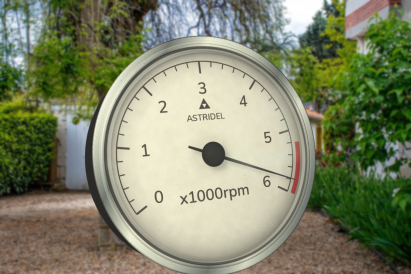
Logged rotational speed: value=5800 unit=rpm
